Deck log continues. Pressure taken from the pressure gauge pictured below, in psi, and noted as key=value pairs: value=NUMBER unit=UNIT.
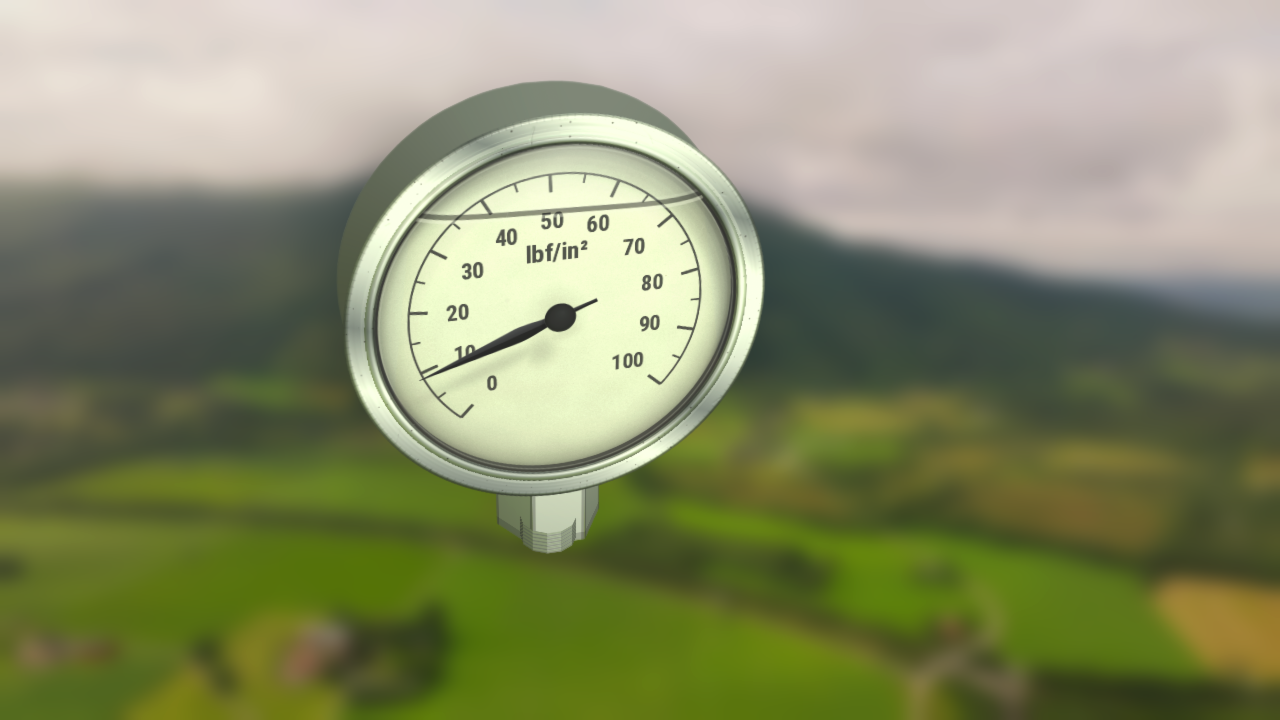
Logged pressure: value=10 unit=psi
